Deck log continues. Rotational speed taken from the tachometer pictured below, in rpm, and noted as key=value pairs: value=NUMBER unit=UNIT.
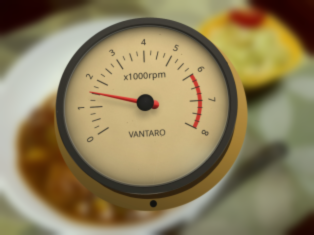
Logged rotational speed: value=1500 unit=rpm
